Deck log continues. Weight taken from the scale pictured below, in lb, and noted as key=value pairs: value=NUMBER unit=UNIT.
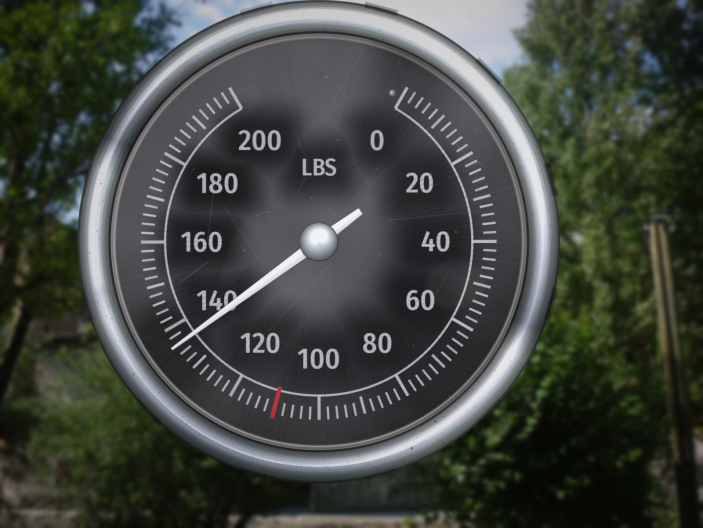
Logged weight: value=136 unit=lb
